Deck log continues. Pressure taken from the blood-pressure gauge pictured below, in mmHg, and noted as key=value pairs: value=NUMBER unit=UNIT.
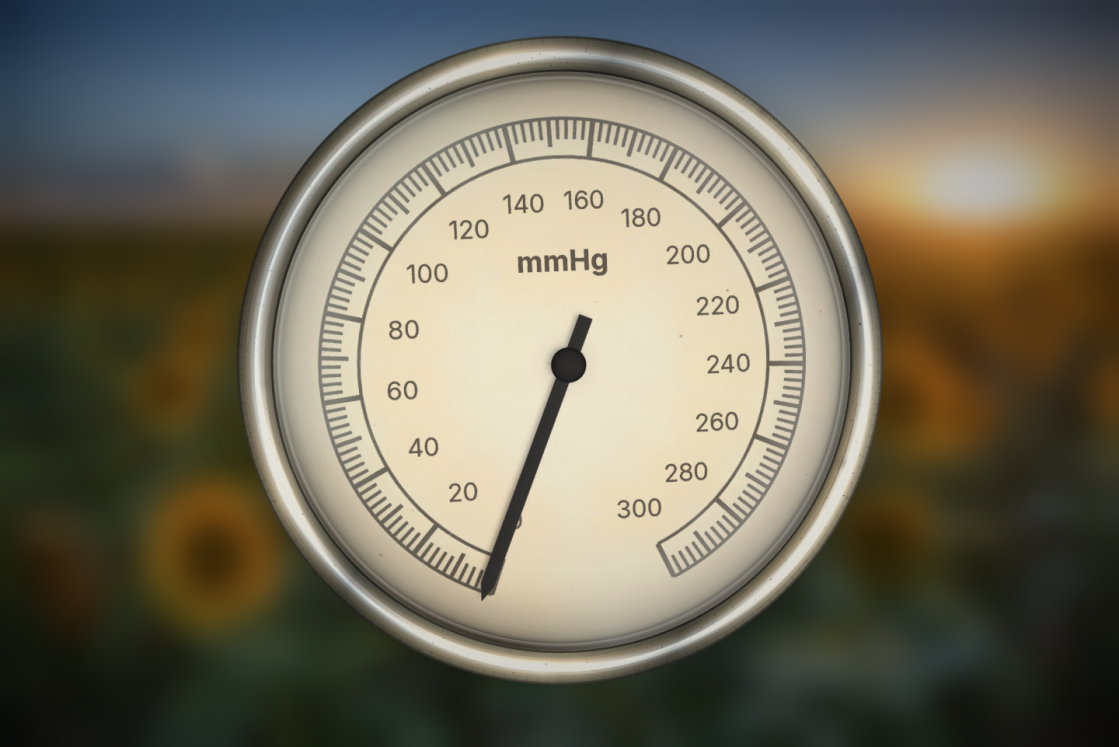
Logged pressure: value=2 unit=mmHg
